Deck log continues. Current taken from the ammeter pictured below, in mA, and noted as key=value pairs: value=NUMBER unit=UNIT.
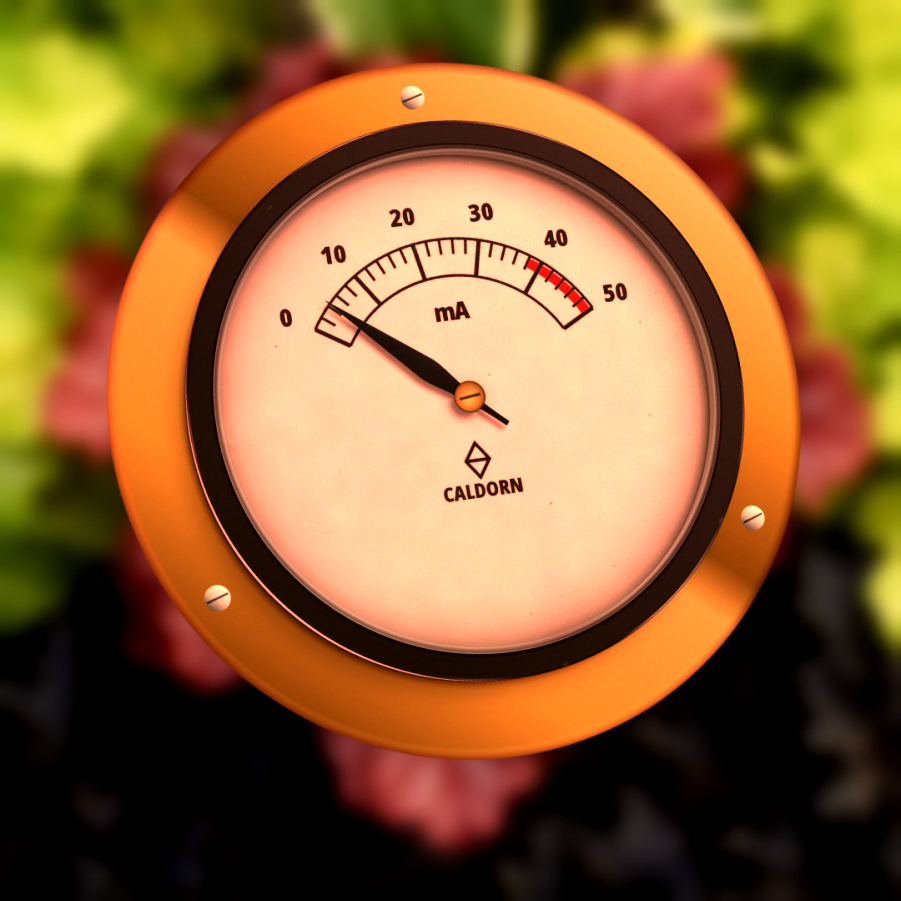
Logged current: value=4 unit=mA
